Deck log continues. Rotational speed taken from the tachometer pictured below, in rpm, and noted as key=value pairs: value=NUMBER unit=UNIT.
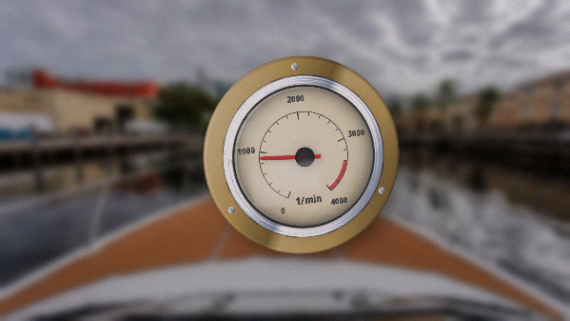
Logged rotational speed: value=900 unit=rpm
